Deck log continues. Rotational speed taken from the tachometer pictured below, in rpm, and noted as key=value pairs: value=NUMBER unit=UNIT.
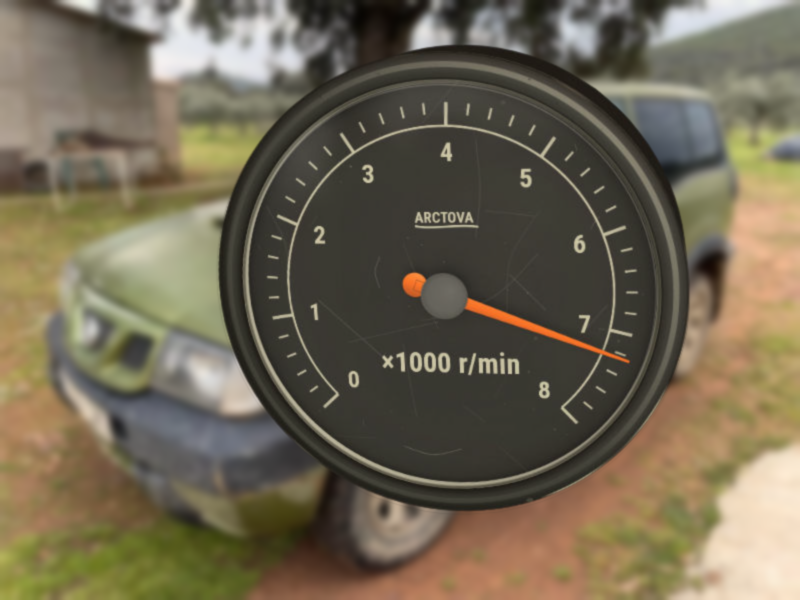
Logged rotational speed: value=7200 unit=rpm
